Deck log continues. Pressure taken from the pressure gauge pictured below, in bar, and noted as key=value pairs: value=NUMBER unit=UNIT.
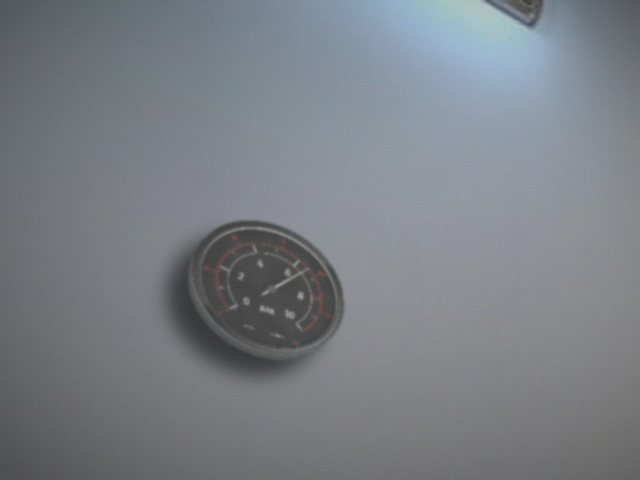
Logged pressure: value=6.5 unit=bar
